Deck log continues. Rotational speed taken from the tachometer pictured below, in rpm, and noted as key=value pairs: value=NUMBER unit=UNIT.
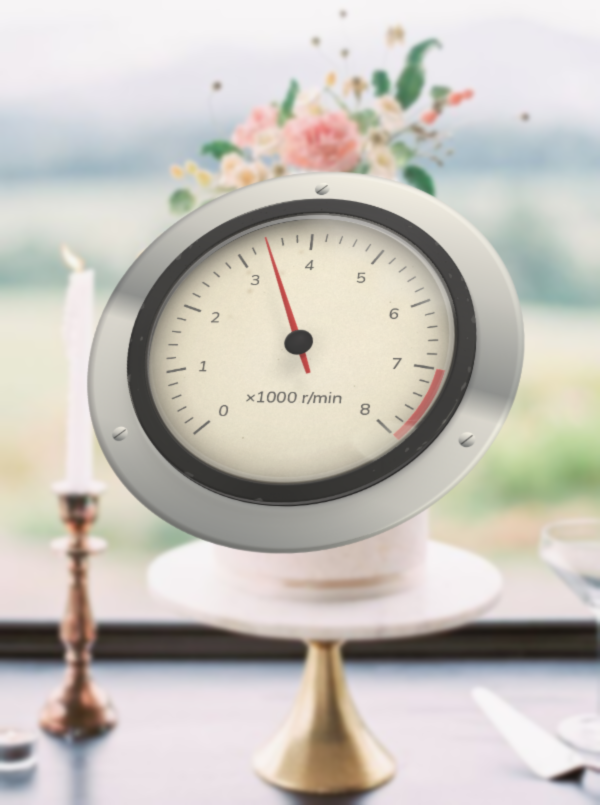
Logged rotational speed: value=3400 unit=rpm
